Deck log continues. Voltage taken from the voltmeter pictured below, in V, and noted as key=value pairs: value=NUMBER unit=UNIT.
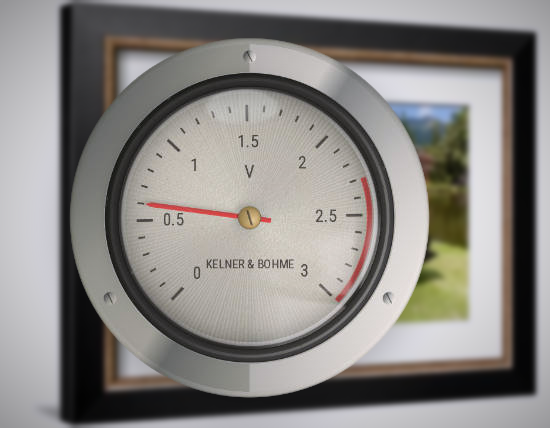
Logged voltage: value=0.6 unit=V
